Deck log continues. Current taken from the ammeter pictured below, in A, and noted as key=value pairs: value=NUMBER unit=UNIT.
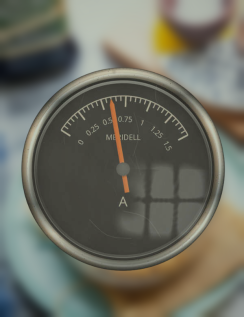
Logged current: value=0.6 unit=A
